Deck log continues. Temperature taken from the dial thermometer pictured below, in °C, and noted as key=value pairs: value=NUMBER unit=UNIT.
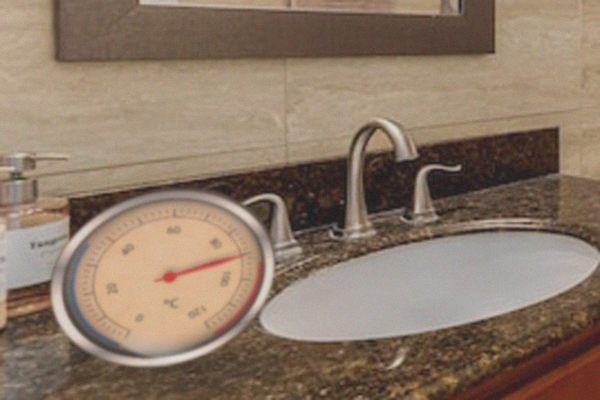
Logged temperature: value=90 unit=°C
